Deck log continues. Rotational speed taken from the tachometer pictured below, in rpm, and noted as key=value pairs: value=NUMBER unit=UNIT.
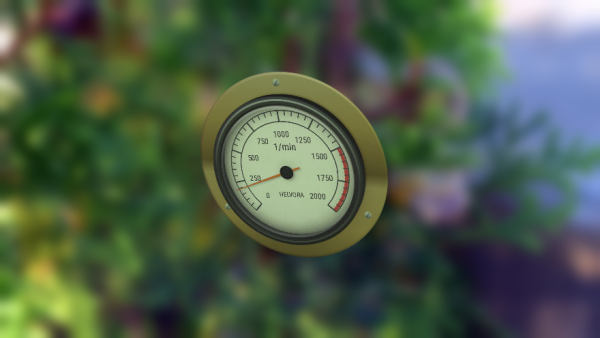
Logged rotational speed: value=200 unit=rpm
